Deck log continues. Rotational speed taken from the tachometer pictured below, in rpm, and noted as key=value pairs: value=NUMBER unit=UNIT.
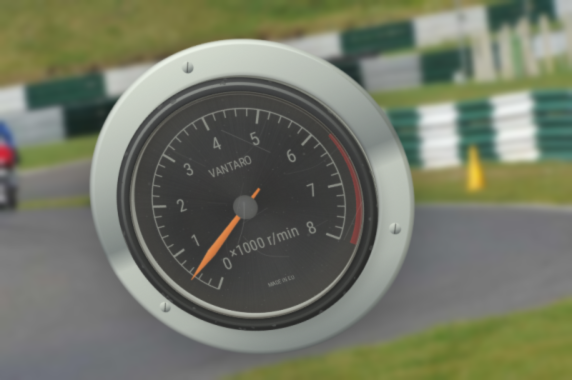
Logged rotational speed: value=500 unit=rpm
